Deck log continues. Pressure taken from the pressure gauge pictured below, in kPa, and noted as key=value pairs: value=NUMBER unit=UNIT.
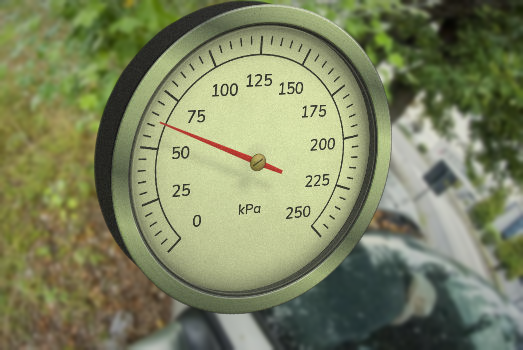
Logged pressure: value=62.5 unit=kPa
